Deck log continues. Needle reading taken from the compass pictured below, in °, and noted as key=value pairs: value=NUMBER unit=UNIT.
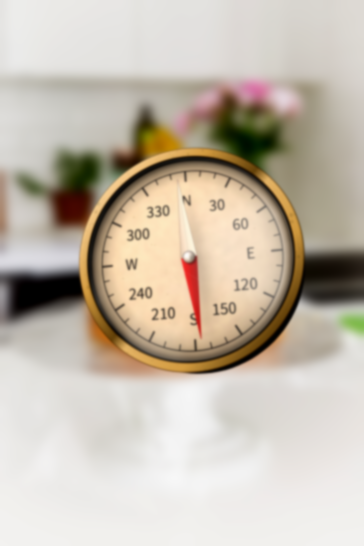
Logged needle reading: value=175 unit=°
